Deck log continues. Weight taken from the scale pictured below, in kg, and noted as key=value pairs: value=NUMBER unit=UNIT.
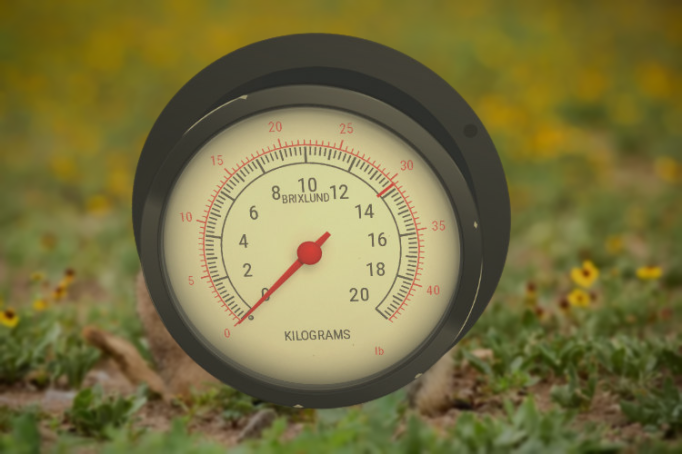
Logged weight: value=0 unit=kg
